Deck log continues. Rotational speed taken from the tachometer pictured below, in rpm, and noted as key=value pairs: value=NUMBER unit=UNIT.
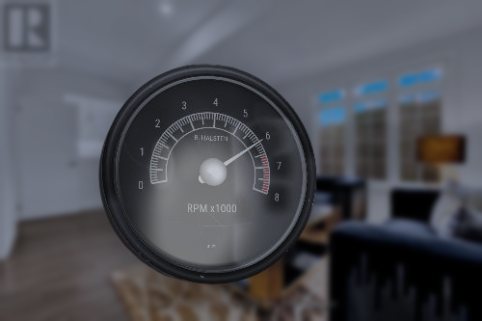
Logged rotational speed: value=6000 unit=rpm
